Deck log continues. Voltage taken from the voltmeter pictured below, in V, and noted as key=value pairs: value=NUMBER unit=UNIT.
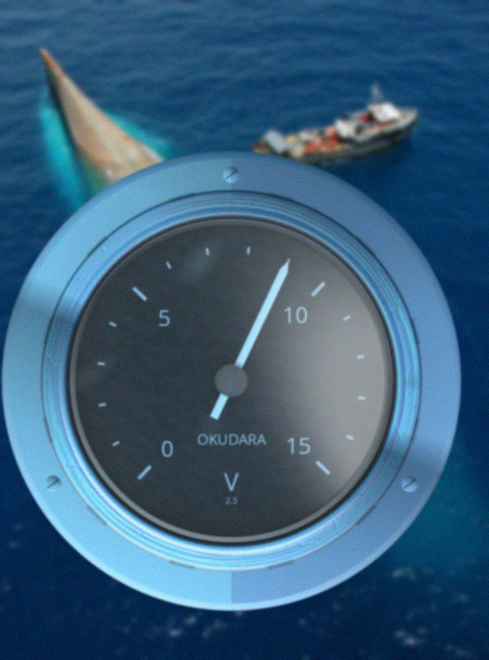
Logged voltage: value=9 unit=V
